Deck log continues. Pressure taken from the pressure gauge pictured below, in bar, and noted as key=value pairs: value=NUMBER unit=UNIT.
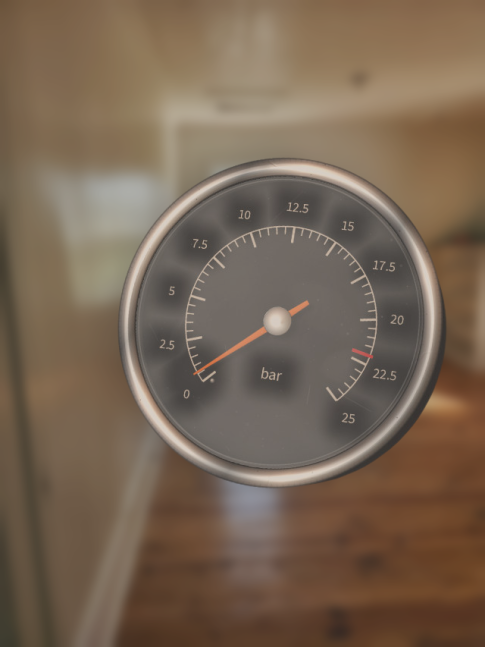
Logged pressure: value=0.5 unit=bar
